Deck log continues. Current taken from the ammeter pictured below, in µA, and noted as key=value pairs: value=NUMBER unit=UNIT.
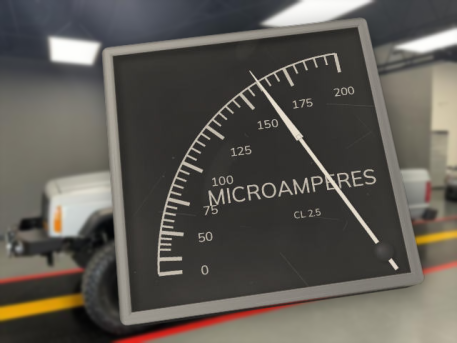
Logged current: value=160 unit=µA
